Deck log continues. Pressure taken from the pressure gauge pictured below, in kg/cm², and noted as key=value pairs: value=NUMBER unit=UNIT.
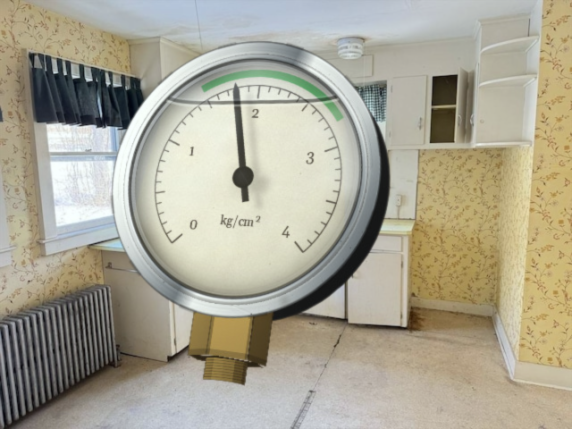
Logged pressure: value=1.8 unit=kg/cm²
